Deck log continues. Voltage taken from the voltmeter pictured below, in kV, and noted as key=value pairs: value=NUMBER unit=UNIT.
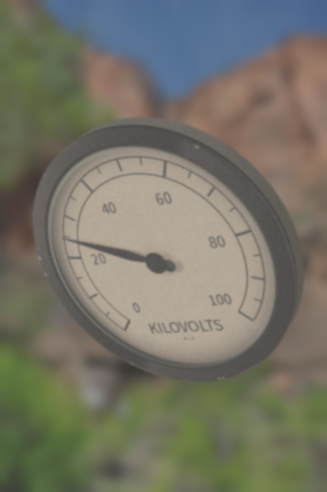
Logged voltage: value=25 unit=kV
